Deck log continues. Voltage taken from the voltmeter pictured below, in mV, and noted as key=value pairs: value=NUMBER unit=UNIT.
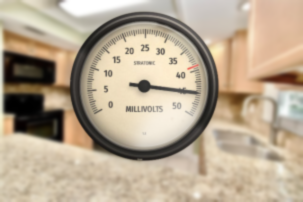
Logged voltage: value=45 unit=mV
